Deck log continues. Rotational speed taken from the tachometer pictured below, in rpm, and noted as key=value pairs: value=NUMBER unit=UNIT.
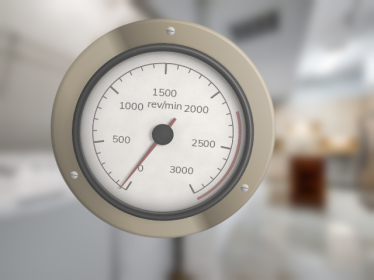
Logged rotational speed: value=50 unit=rpm
